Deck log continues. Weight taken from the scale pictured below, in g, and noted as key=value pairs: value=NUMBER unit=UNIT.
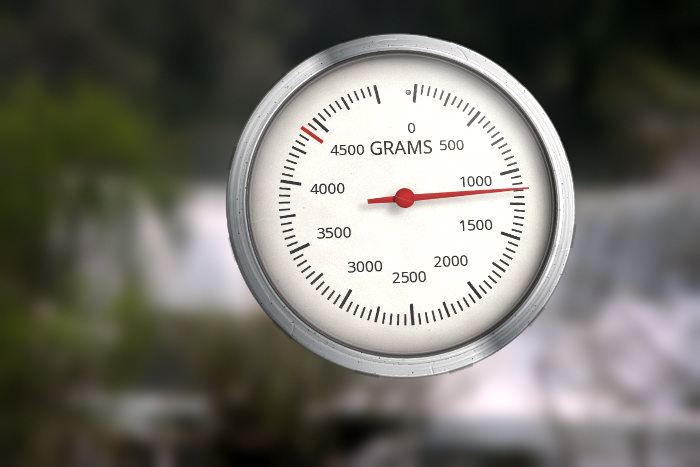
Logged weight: value=1150 unit=g
